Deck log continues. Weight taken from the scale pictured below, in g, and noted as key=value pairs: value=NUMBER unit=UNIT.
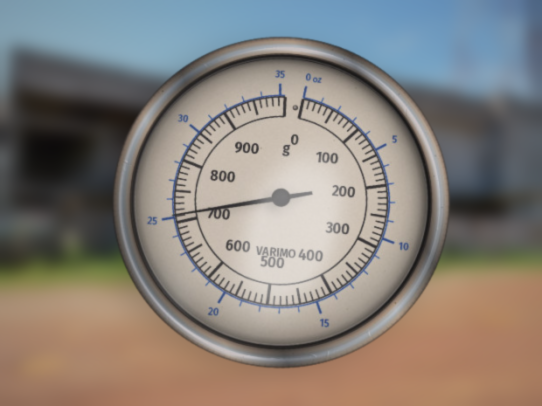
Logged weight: value=710 unit=g
